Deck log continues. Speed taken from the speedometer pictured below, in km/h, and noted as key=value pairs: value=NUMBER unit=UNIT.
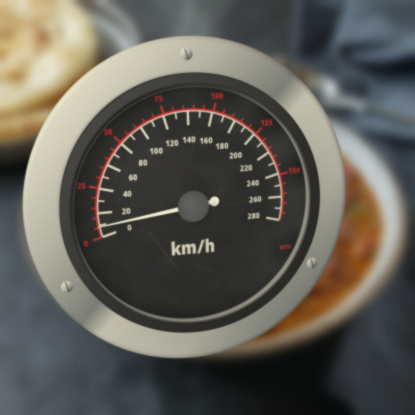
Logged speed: value=10 unit=km/h
